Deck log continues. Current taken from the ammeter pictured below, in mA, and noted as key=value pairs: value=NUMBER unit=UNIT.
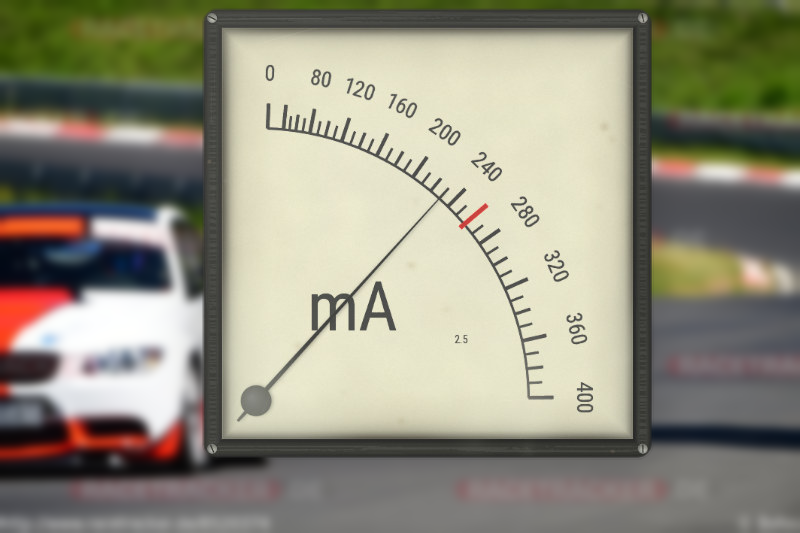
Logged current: value=230 unit=mA
